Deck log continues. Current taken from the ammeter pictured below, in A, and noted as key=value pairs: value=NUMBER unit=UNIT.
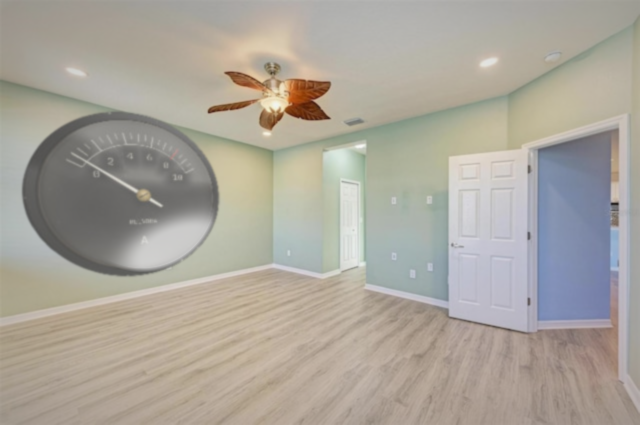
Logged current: value=0.5 unit=A
